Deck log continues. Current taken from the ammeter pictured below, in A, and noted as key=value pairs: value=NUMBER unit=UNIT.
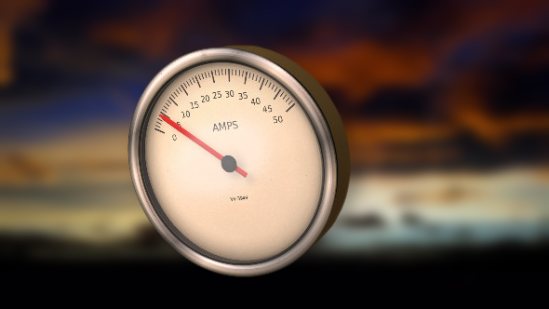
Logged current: value=5 unit=A
